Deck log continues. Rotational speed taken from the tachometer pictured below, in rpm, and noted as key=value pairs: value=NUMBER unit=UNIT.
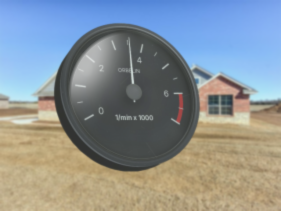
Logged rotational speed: value=3500 unit=rpm
